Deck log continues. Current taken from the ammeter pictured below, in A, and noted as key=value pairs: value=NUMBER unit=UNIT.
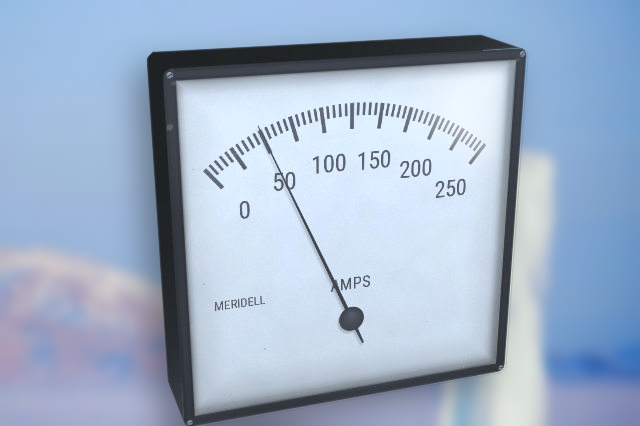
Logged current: value=50 unit=A
